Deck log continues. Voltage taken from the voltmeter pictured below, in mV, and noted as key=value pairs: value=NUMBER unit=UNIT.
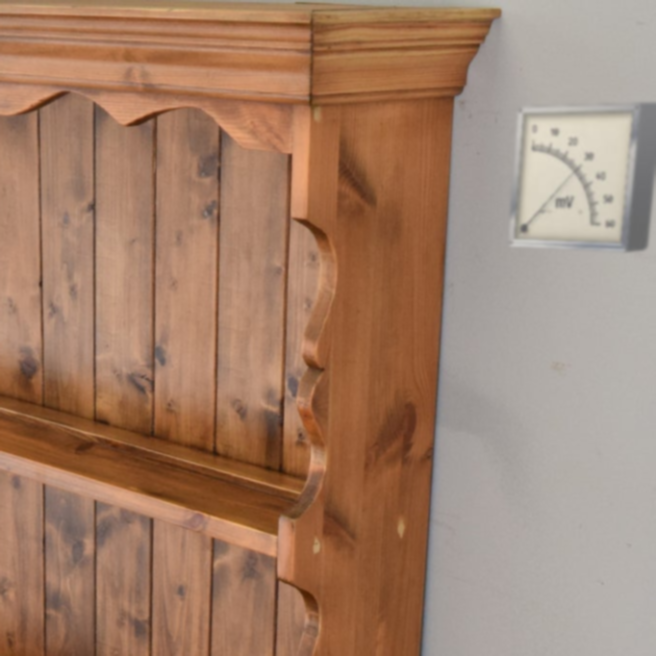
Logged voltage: value=30 unit=mV
